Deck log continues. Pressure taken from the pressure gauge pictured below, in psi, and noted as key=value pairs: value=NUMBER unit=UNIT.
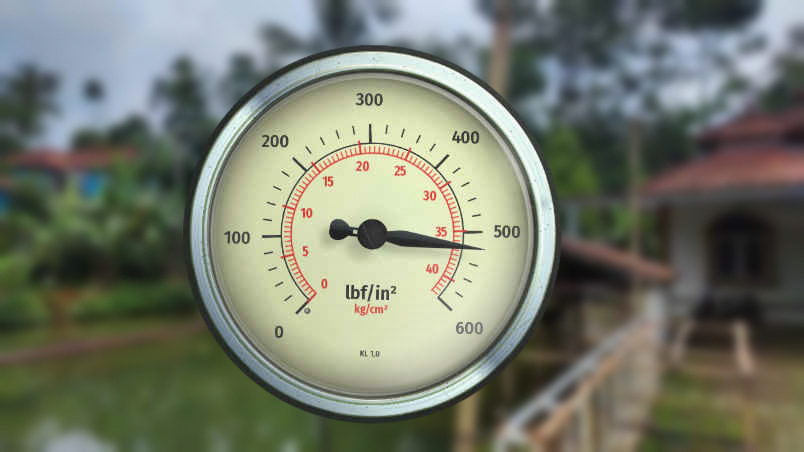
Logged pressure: value=520 unit=psi
